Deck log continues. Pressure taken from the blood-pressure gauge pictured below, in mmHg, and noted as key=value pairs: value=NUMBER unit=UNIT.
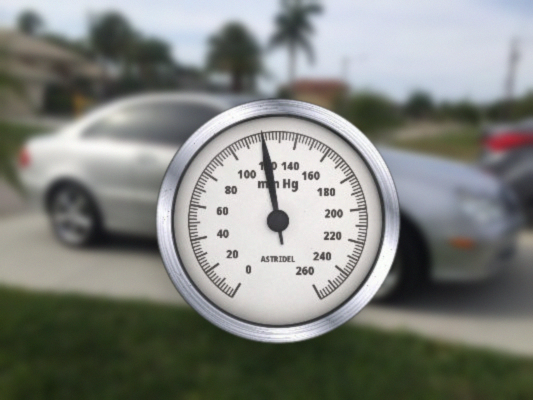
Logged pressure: value=120 unit=mmHg
